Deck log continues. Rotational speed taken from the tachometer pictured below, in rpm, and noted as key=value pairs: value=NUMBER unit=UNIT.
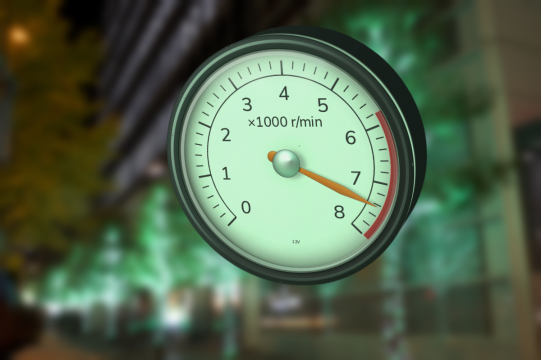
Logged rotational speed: value=7400 unit=rpm
